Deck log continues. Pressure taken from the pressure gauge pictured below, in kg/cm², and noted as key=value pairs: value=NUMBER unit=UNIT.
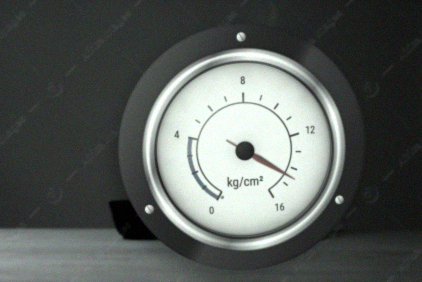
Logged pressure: value=14.5 unit=kg/cm²
